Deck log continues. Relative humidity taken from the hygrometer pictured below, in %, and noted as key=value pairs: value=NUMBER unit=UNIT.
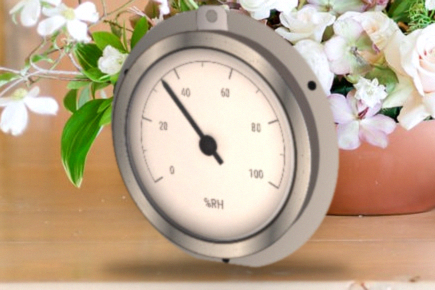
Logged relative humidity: value=35 unit=%
